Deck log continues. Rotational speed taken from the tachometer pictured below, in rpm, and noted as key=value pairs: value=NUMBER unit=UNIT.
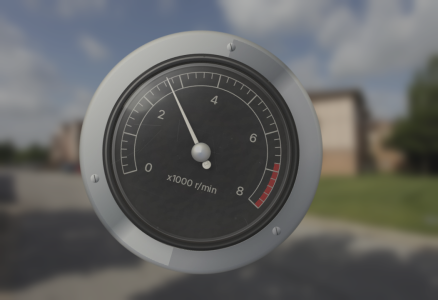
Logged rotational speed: value=2700 unit=rpm
